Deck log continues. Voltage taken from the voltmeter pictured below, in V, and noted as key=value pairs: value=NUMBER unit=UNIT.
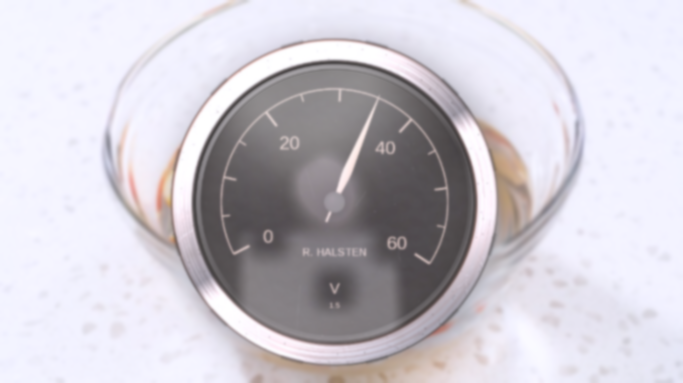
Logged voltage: value=35 unit=V
